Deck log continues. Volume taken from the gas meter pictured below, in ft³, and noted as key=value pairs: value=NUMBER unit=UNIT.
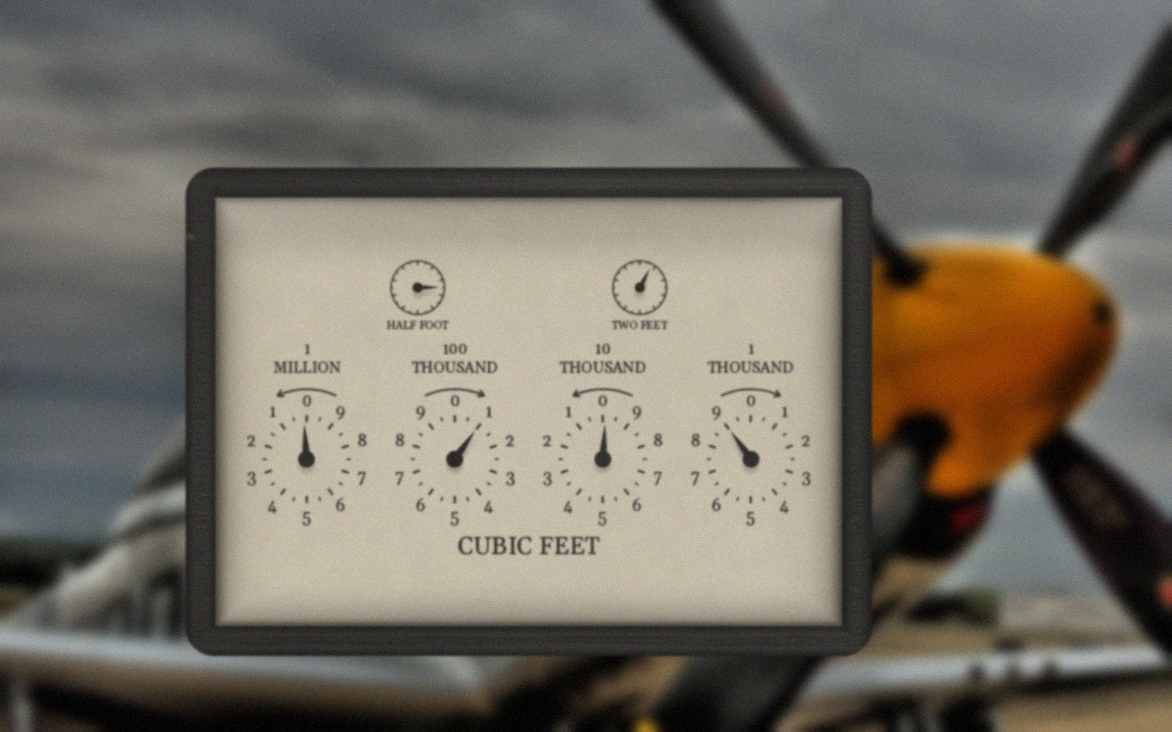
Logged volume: value=9900 unit=ft³
